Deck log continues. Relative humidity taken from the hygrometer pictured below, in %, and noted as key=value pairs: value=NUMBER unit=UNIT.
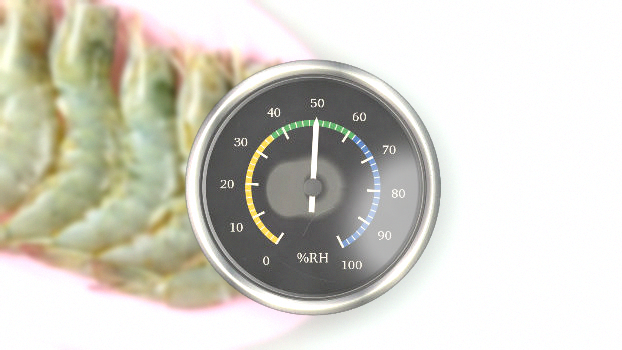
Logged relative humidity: value=50 unit=%
